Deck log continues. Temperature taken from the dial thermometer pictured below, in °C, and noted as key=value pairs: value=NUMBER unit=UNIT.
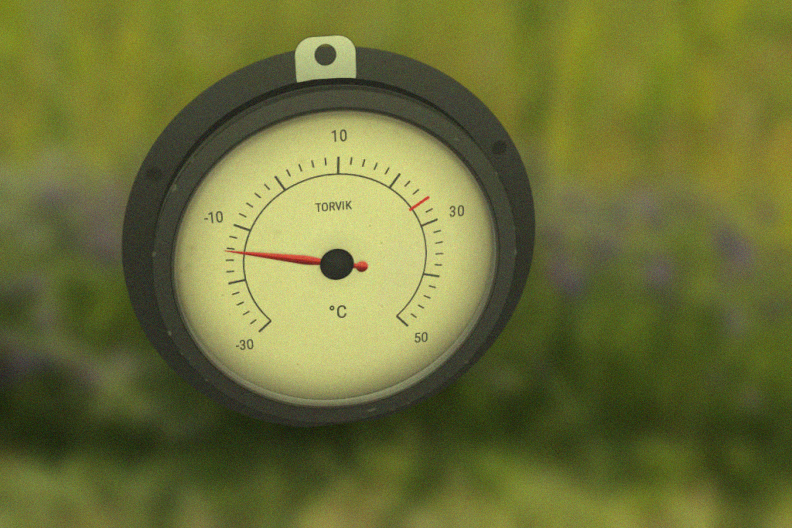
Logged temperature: value=-14 unit=°C
